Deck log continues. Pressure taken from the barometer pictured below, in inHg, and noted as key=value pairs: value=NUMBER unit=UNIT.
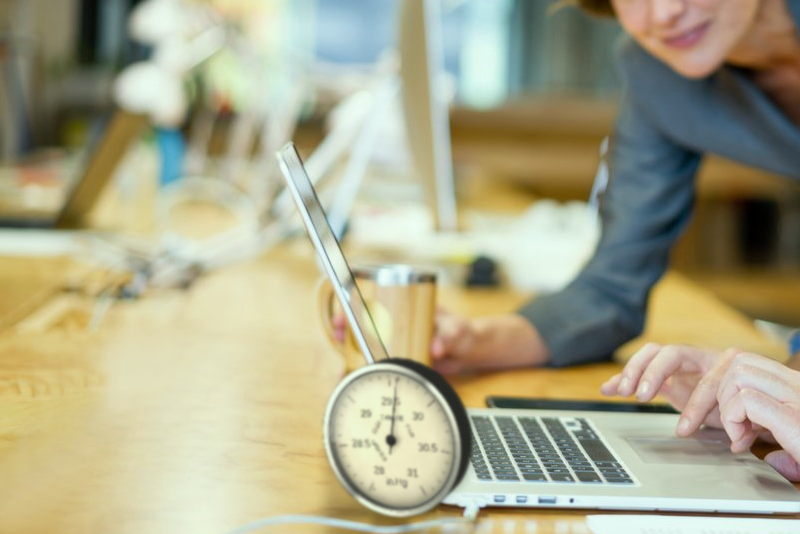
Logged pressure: value=29.6 unit=inHg
